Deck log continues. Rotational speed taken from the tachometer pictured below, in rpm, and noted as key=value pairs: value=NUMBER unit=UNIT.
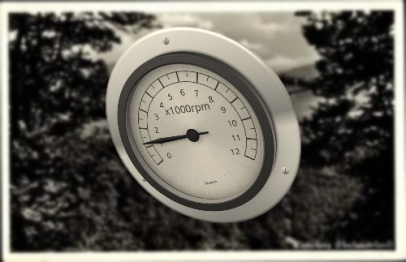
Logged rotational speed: value=1250 unit=rpm
